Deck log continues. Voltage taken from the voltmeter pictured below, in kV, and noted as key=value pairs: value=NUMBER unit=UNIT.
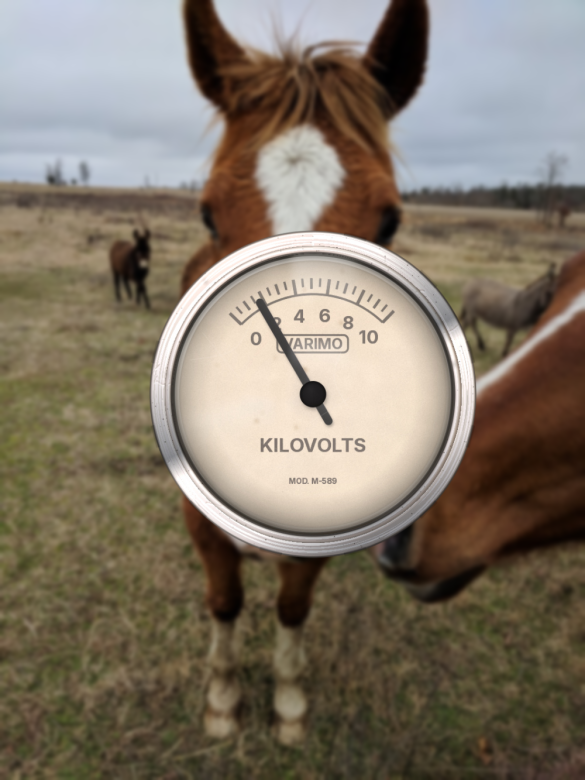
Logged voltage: value=1.75 unit=kV
